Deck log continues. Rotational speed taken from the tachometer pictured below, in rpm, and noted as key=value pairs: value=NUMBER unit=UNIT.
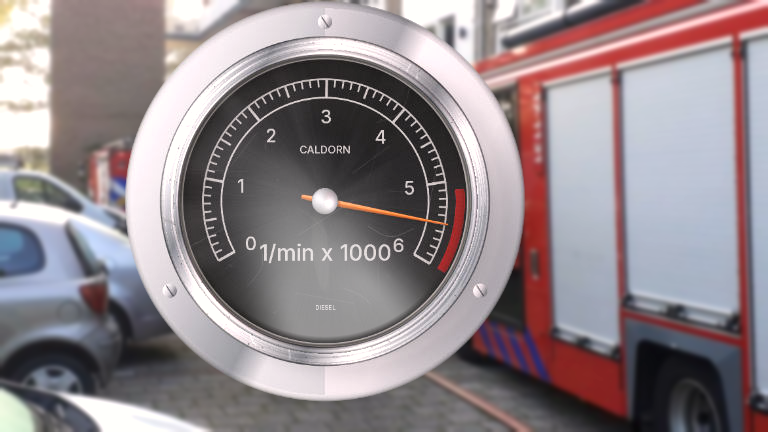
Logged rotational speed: value=5500 unit=rpm
